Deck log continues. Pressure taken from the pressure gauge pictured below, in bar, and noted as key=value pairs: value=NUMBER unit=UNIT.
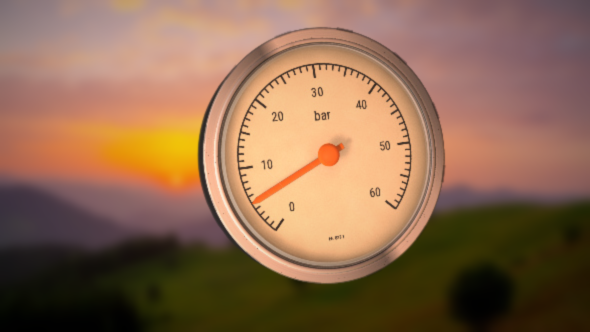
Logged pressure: value=5 unit=bar
